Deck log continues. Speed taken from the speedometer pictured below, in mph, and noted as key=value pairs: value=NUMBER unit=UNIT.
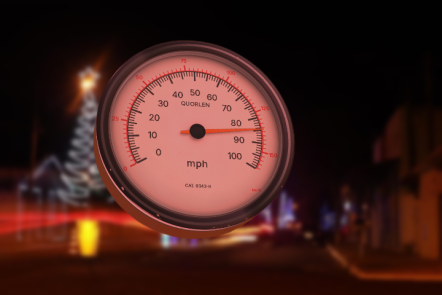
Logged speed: value=85 unit=mph
